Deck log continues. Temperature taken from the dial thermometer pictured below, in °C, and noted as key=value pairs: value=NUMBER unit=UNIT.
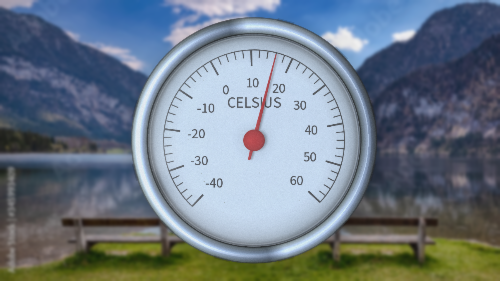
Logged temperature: value=16 unit=°C
